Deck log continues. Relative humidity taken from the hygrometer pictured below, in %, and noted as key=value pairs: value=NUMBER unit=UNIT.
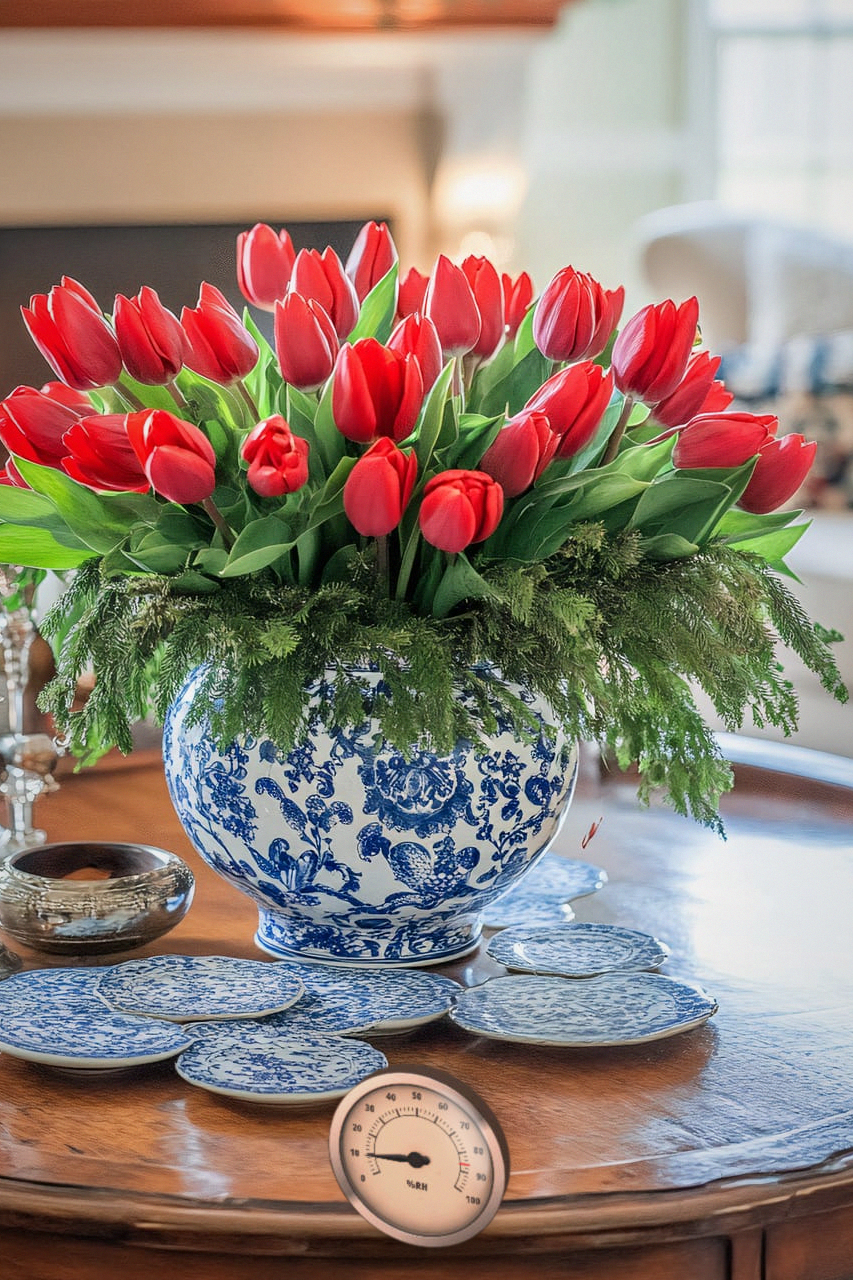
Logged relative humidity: value=10 unit=%
